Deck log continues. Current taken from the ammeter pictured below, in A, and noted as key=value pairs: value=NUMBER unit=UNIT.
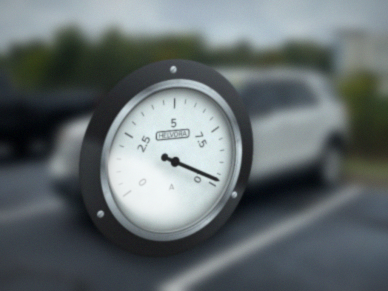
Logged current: value=9.75 unit=A
